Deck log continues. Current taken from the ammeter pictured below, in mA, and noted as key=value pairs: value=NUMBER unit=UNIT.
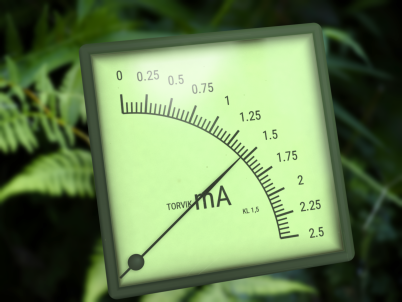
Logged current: value=1.45 unit=mA
